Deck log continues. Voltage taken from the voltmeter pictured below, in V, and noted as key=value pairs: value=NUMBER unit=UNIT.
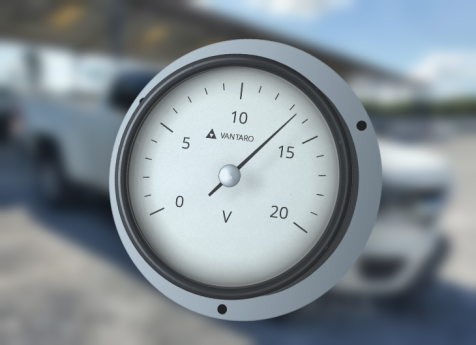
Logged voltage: value=13.5 unit=V
